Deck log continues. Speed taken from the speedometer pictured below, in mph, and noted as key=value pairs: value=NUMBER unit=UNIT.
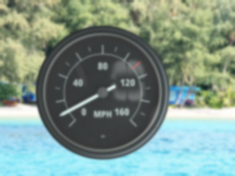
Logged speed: value=10 unit=mph
